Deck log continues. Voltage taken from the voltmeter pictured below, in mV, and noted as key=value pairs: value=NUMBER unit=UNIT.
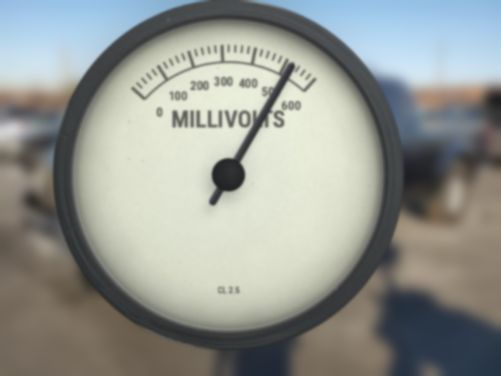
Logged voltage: value=520 unit=mV
